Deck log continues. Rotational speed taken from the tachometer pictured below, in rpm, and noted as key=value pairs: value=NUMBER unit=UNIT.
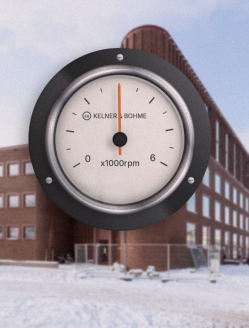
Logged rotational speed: value=3000 unit=rpm
